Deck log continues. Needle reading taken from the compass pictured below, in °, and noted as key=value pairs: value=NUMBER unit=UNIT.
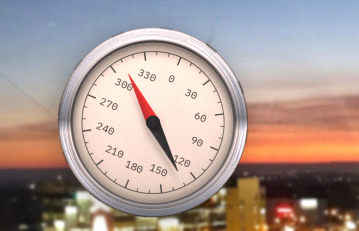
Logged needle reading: value=310 unit=°
